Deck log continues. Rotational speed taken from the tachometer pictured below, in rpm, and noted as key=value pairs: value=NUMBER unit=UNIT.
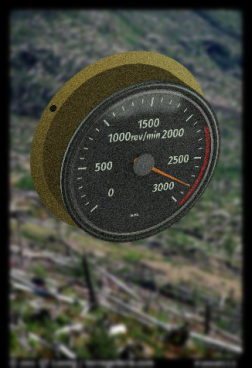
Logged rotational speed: value=2800 unit=rpm
